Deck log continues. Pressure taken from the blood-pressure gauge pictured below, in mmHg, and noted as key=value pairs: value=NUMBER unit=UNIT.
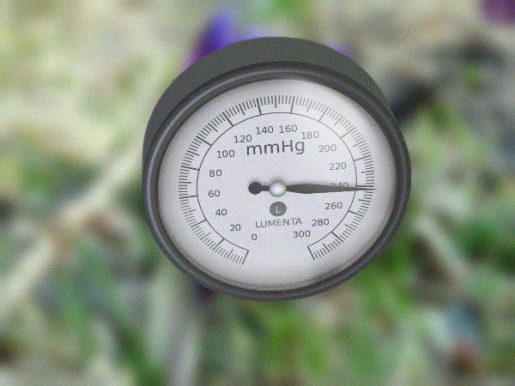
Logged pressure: value=240 unit=mmHg
